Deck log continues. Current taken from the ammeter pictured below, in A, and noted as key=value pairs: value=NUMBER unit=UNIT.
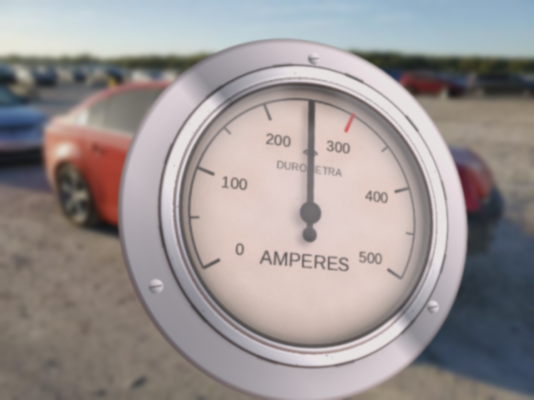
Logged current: value=250 unit=A
